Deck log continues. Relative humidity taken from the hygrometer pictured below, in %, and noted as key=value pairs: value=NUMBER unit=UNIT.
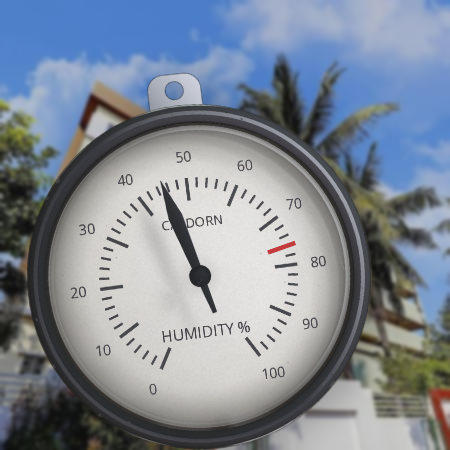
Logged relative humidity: value=45 unit=%
